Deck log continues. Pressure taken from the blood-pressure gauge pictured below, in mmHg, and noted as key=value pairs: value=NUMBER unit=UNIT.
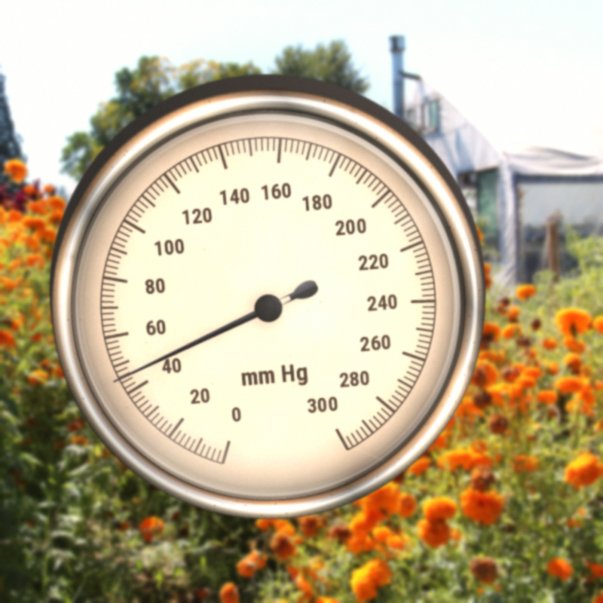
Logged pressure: value=46 unit=mmHg
